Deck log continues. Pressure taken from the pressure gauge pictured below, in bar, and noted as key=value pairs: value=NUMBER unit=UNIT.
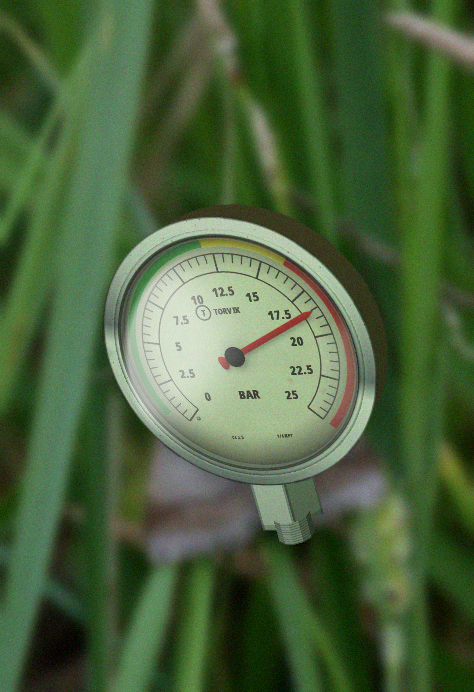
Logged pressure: value=18.5 unit=bar
